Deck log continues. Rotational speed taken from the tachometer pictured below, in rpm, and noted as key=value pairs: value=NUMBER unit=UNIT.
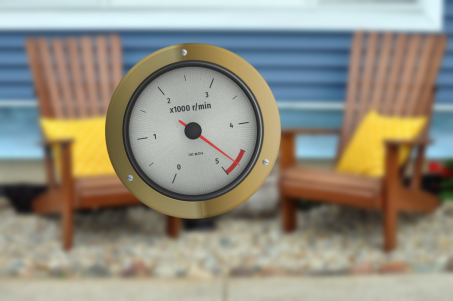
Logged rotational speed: value=4750 unit=rpm
